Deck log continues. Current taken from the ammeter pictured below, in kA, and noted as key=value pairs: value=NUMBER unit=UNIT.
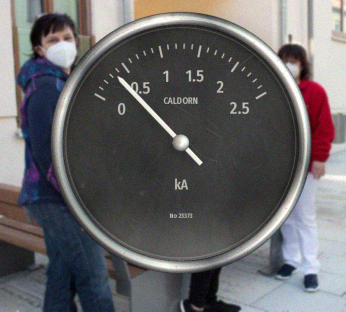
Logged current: value=0.35 unit=kA
